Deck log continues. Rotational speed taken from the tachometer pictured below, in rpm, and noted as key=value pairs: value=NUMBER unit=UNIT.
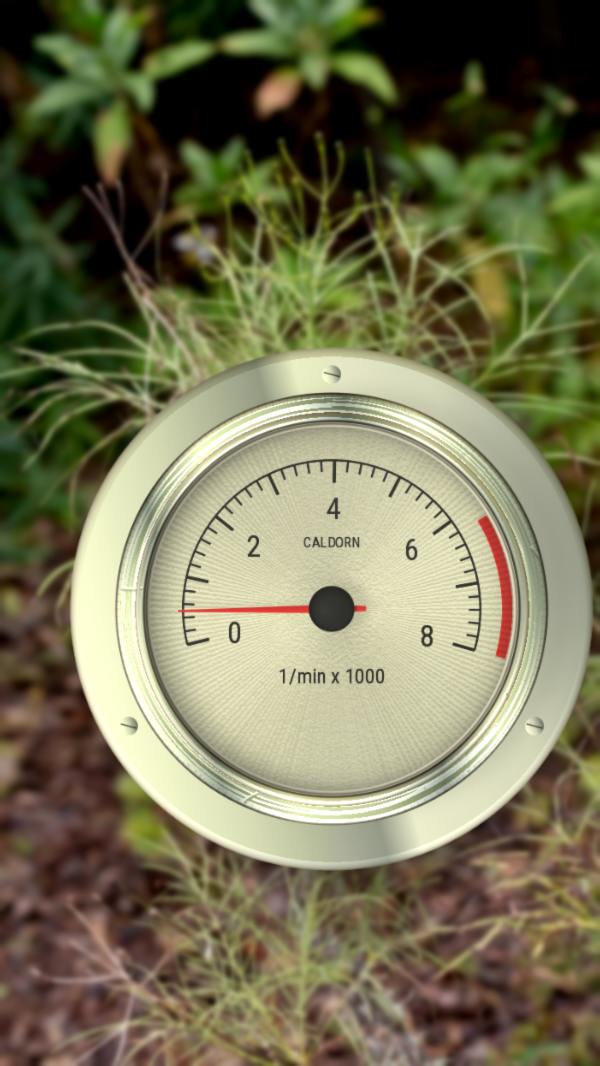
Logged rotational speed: value=500 unit=rpm
